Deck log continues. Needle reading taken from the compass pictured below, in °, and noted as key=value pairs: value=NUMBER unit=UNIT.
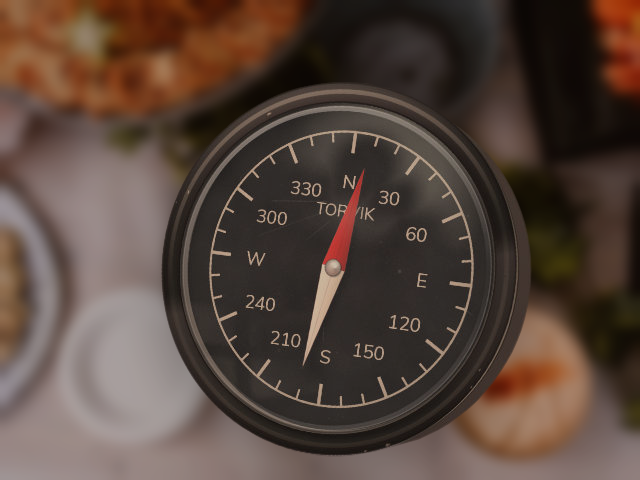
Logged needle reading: value=10 unit=°
